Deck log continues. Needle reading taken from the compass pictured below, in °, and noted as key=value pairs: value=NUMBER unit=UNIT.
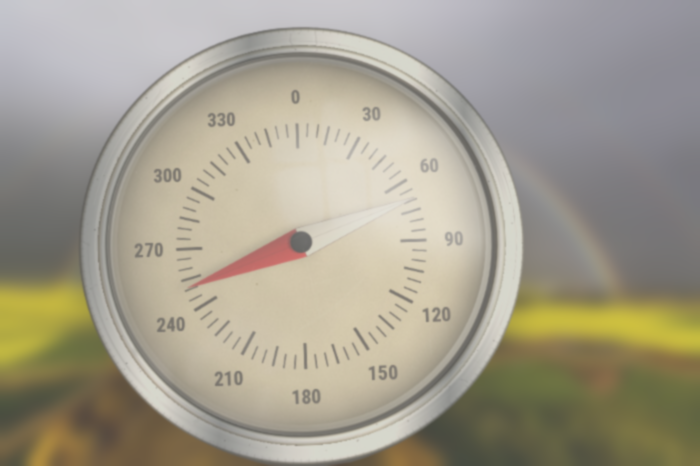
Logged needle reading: value=250 unit=°
